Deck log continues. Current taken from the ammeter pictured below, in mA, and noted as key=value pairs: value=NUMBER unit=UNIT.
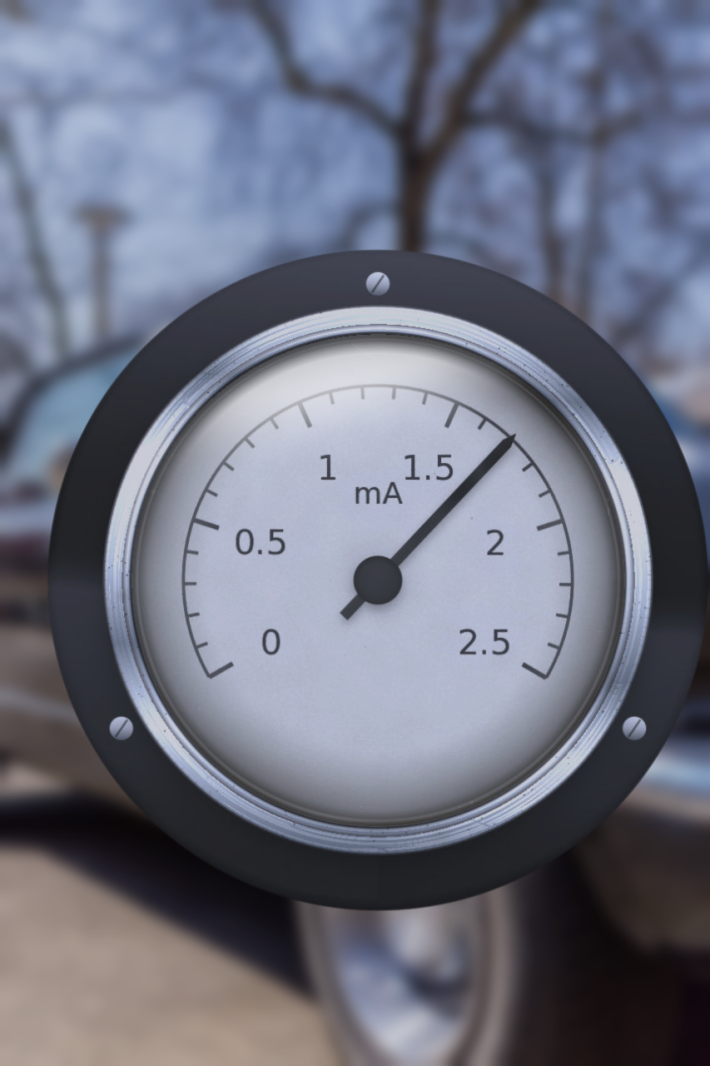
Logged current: value=1.7 unit=mA
